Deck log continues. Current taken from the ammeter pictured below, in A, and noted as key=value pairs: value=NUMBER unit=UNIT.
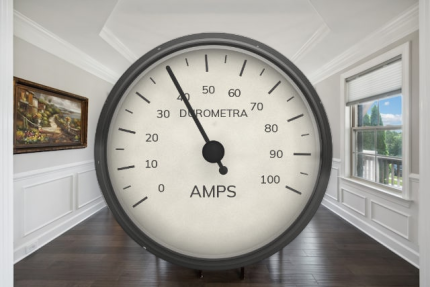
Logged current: value=40 unit=A
